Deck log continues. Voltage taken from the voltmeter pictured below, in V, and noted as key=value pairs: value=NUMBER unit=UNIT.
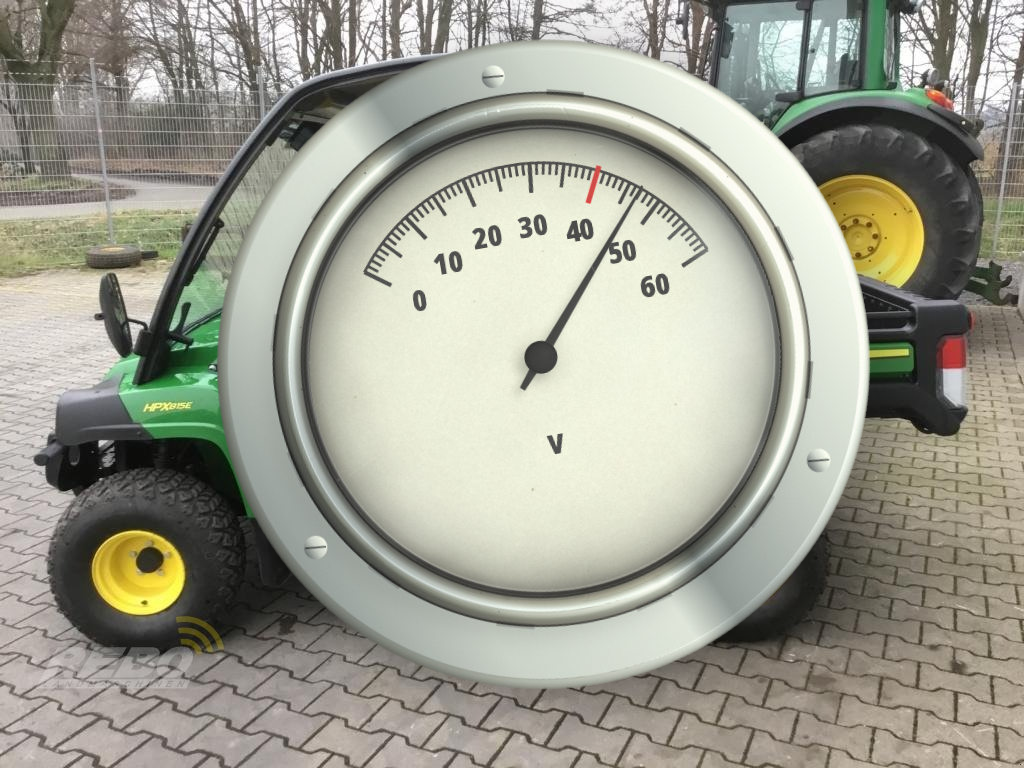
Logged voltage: value=47 unit=V
